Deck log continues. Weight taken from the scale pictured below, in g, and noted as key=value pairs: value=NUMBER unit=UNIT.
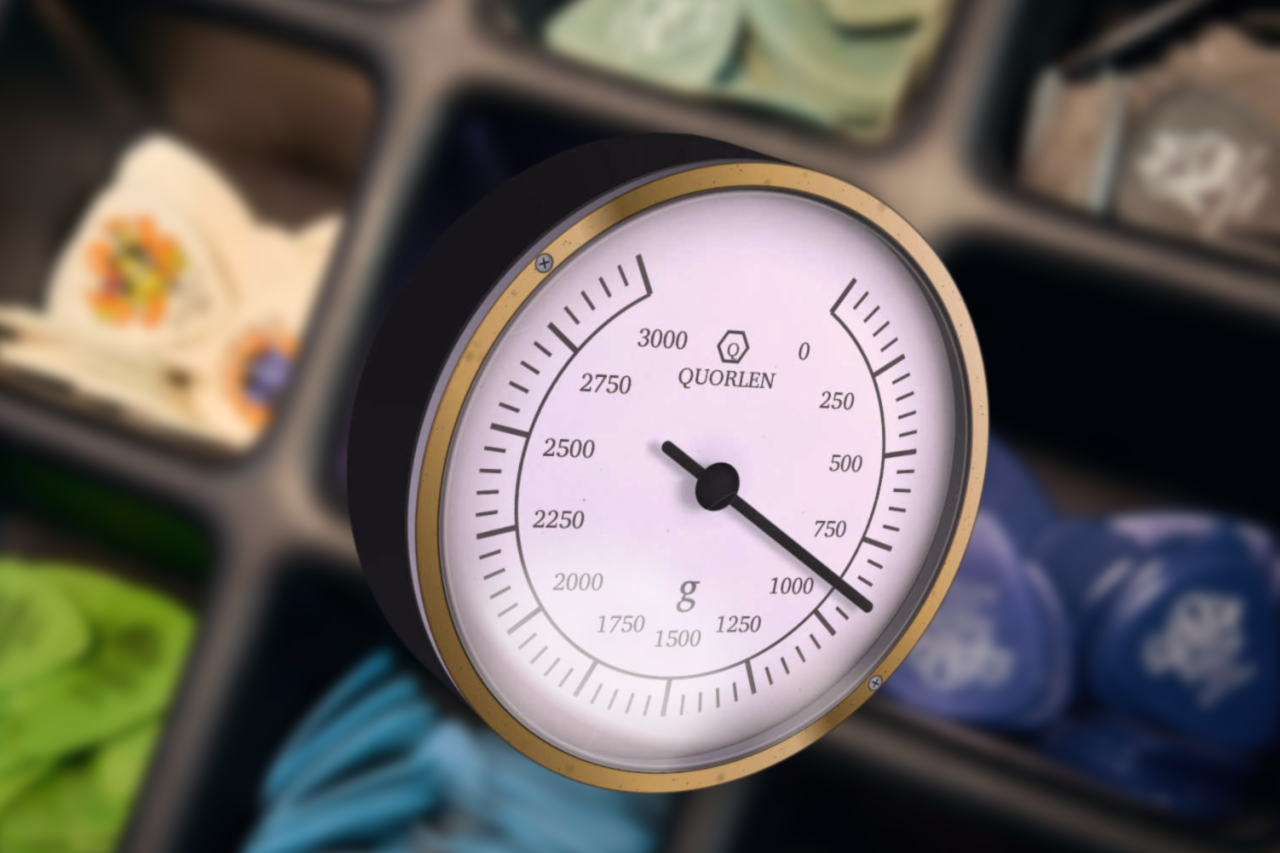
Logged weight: value=900 unit=g
